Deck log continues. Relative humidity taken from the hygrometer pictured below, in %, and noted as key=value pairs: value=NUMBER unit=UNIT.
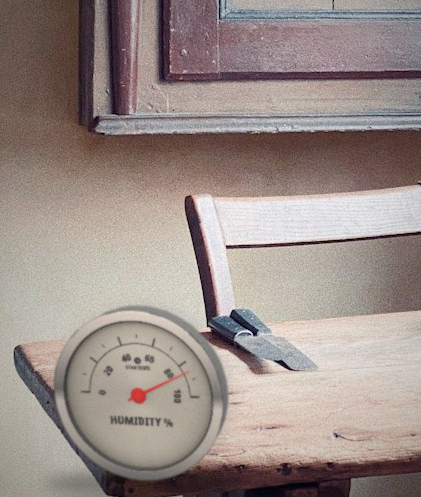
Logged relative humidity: value=85 unit=%
